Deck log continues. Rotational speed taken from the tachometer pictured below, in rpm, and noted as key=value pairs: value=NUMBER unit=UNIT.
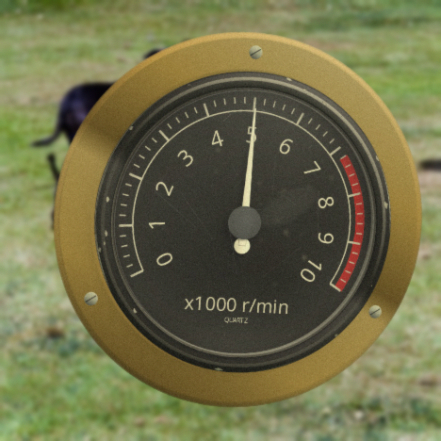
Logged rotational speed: value=5000 unit=rpm
